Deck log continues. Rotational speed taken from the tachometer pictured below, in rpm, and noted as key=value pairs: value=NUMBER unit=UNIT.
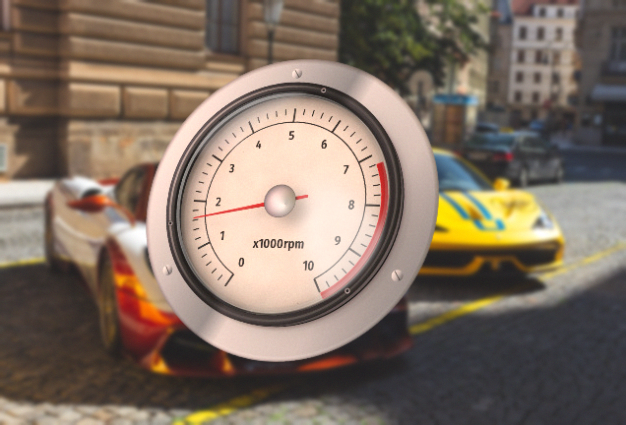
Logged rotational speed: value=1600 unit=rpm
